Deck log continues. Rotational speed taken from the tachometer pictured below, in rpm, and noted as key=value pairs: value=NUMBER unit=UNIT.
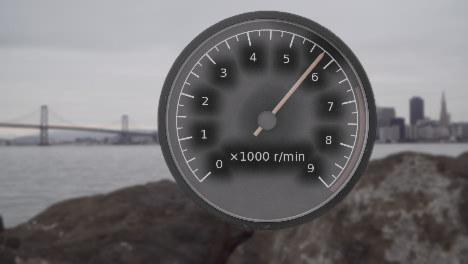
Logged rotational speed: value=5750 unit=rpm
